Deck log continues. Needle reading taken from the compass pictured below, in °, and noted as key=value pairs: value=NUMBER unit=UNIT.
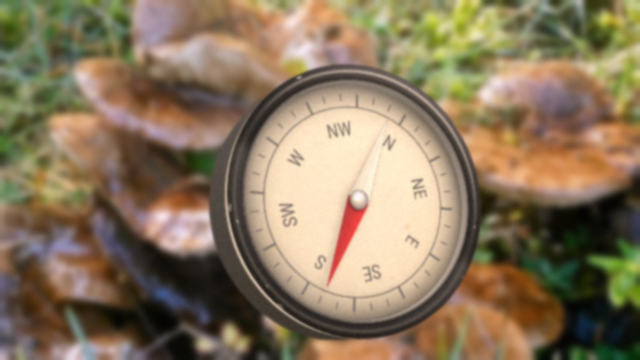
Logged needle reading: value=170 unit=°
